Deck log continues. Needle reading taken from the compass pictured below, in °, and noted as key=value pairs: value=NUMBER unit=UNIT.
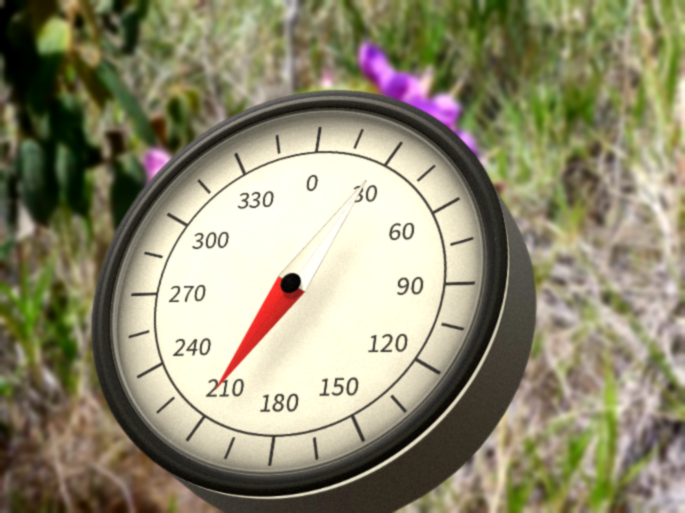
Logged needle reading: value=210 unit=°
